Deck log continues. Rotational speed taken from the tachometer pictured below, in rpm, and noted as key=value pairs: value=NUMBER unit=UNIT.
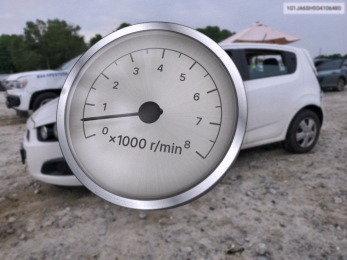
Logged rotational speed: value=500 unit=rpm
